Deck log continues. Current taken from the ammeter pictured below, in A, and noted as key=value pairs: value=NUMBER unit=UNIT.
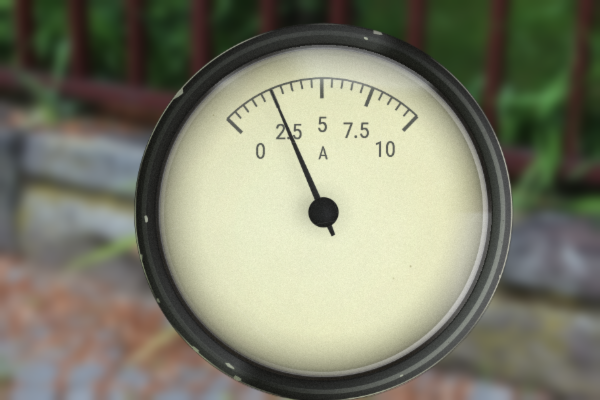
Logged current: value=2.5 unit=A
